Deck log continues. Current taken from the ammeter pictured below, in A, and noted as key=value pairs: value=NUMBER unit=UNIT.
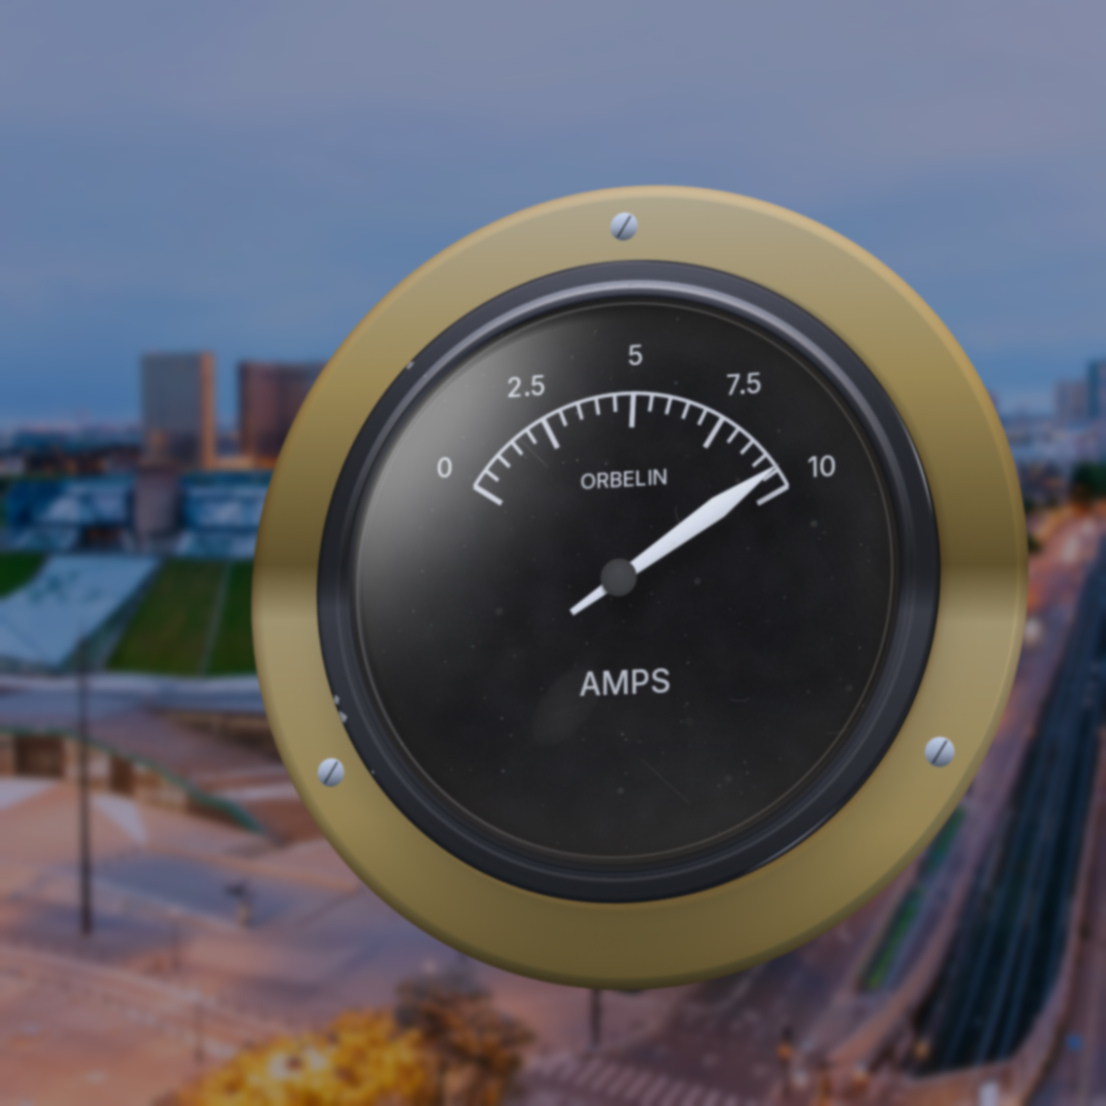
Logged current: value=9.5 unit=A
